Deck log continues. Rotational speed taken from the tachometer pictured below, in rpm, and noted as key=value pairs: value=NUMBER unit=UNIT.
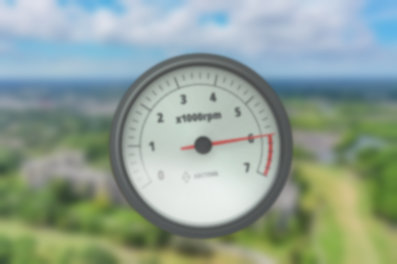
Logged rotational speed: value=6000 unit=rpm
